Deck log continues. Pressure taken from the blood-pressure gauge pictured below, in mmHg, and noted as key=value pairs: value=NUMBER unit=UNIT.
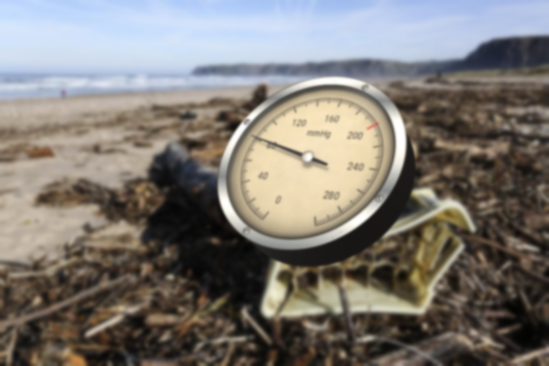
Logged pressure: value=80 unit=mmHg
